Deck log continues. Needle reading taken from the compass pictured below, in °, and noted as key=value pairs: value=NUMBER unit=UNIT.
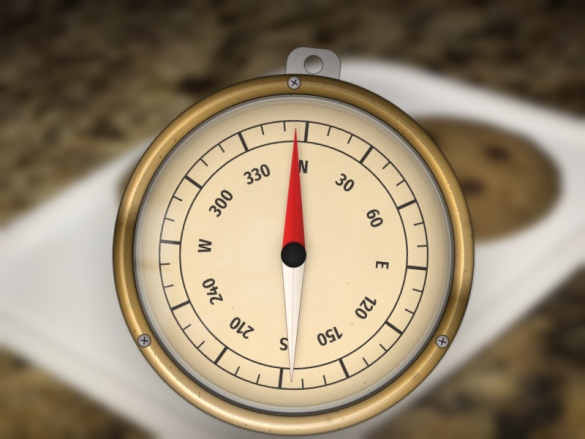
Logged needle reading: value=355 unit=°
